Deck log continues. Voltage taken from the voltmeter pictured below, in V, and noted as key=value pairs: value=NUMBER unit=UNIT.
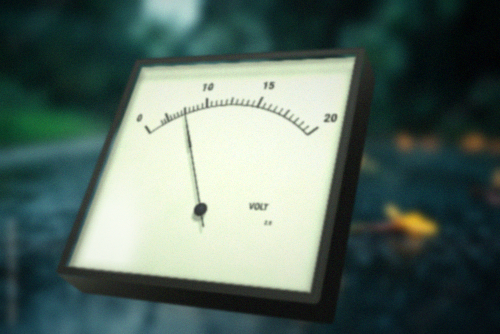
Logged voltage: value=7.5 unit=V
